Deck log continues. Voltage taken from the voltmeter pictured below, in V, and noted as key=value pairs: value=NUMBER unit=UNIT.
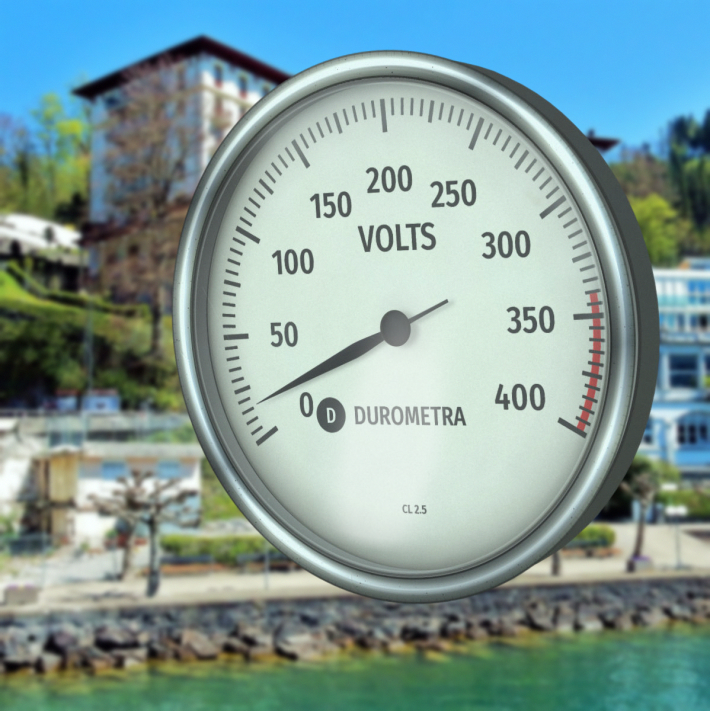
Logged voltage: value=15 unit=V
